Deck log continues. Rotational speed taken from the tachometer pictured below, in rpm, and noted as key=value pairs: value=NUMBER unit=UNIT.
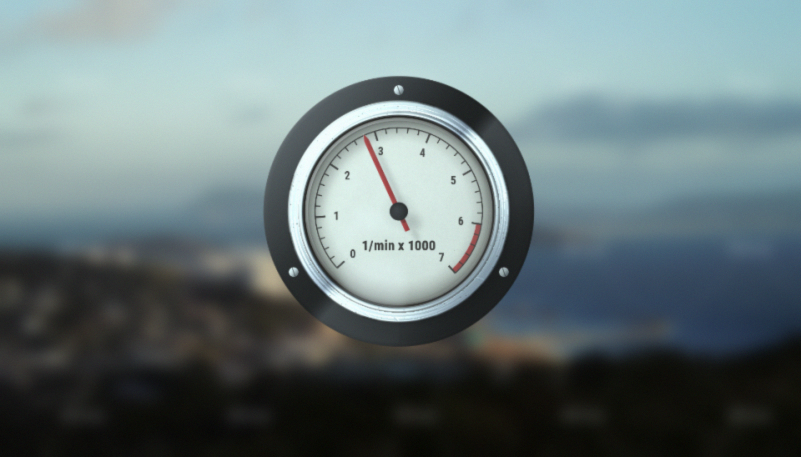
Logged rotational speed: value=2800 unit=rpm
